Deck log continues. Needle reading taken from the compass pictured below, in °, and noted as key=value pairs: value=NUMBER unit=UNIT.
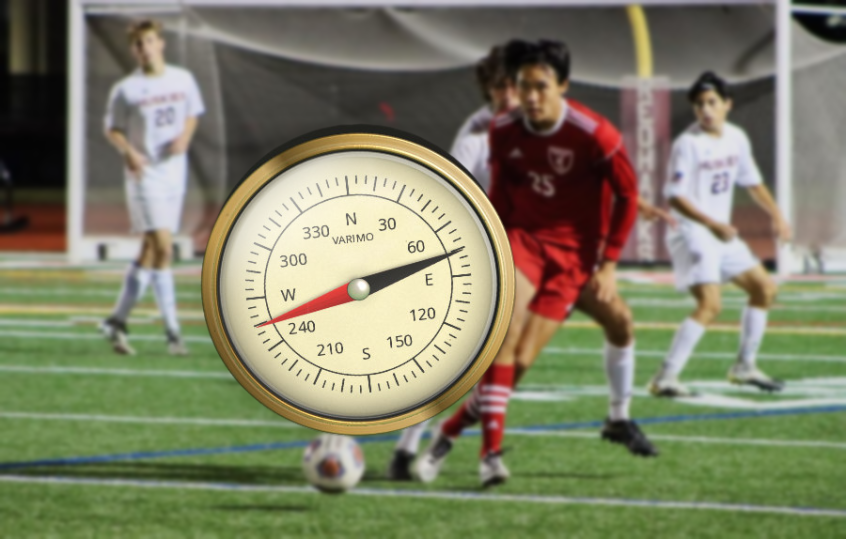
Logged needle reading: value=255 unit=°
